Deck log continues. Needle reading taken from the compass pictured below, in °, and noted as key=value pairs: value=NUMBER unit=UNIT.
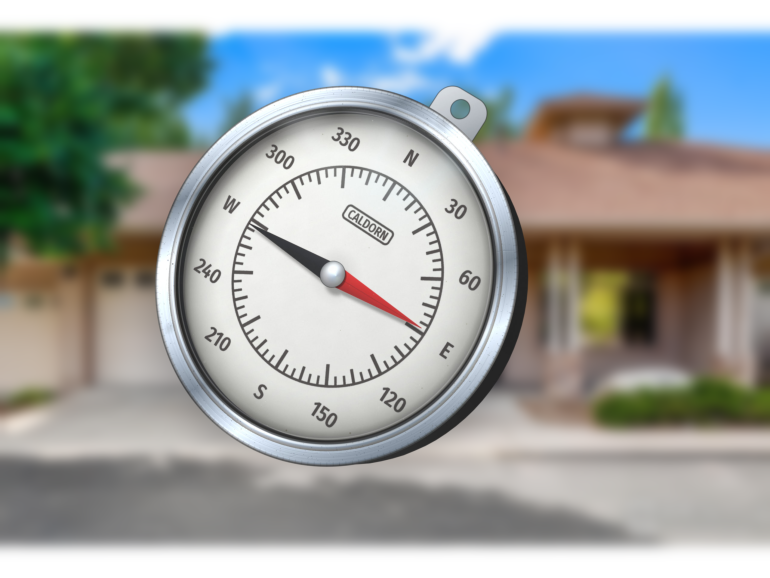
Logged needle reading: value=87.5 unit=°
